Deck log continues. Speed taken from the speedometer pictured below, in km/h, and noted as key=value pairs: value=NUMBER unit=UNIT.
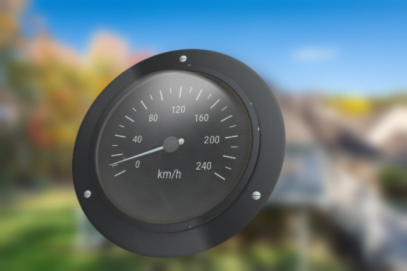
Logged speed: value=10 unit=km/h
